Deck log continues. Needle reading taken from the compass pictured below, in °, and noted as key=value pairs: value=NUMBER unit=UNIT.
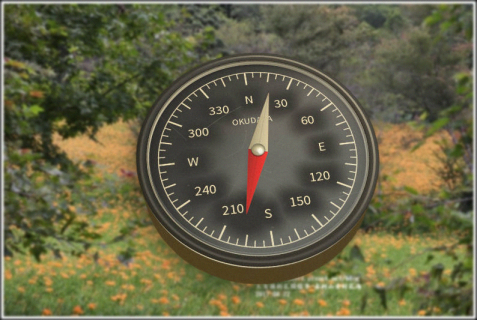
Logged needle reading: value=197.5 unit=°
